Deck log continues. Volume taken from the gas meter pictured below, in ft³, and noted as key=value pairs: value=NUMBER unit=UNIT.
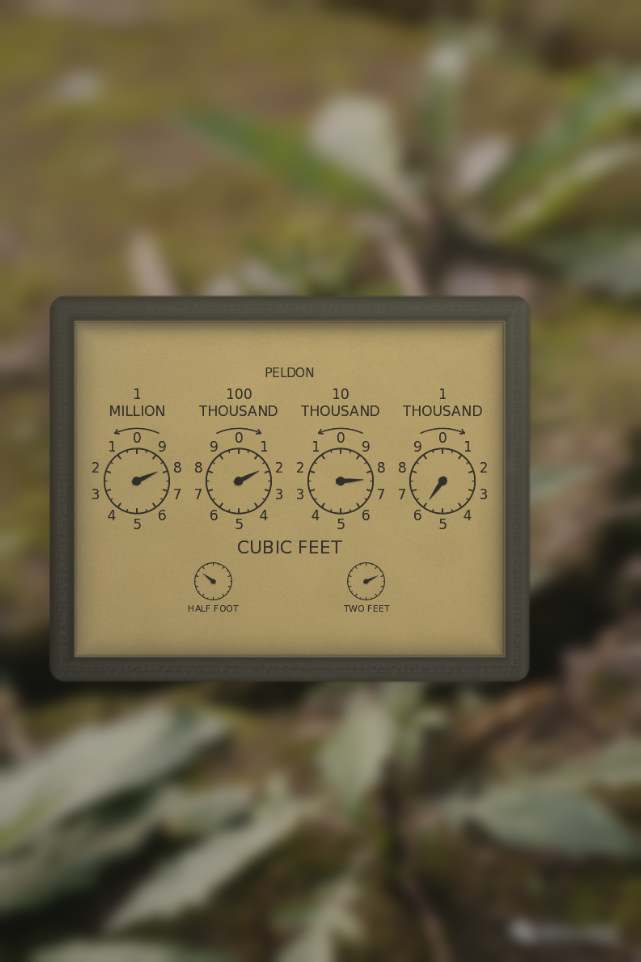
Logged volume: value=817600 unit=ft³
